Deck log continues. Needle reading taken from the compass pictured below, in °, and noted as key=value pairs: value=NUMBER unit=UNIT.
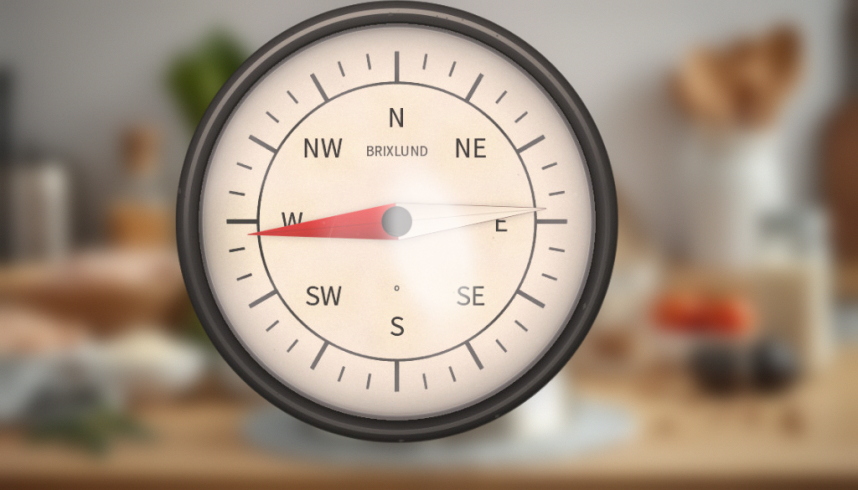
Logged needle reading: value=265 unit=°
